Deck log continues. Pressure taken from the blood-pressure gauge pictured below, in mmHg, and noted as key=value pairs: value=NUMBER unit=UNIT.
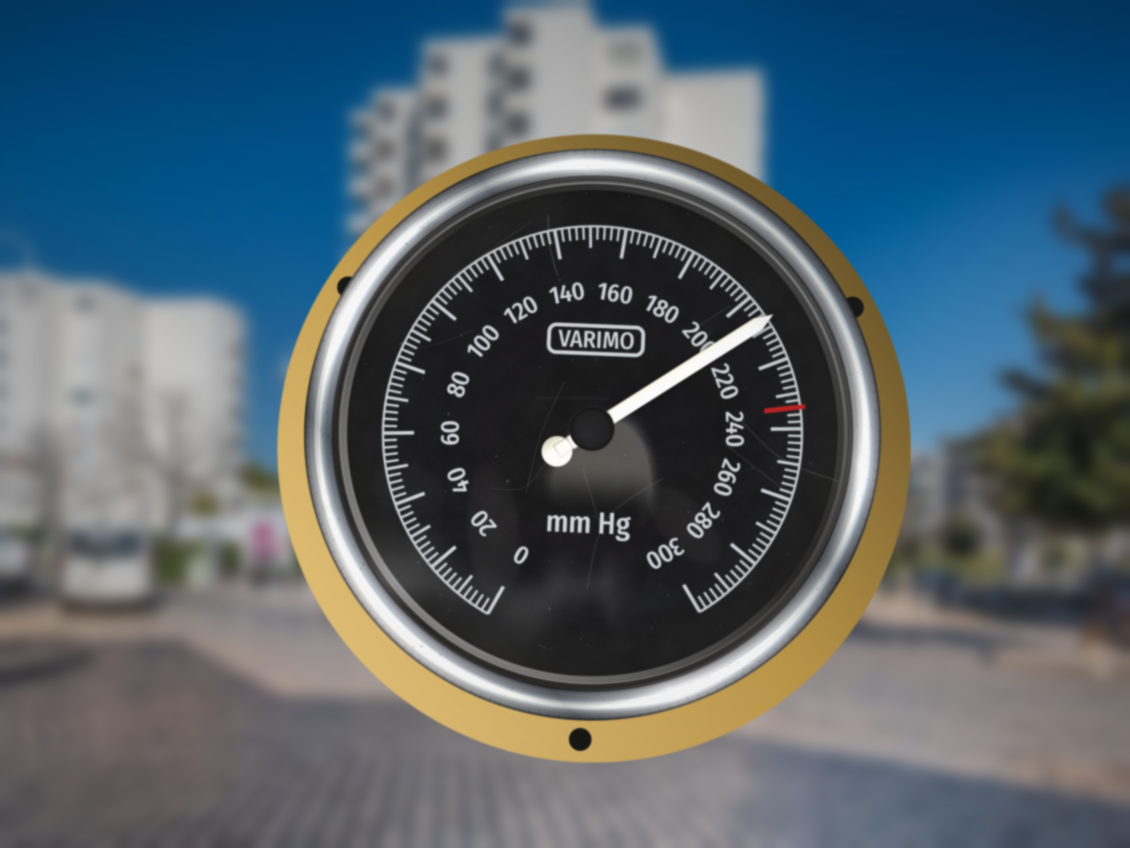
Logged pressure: value=208 unit=mmHg
